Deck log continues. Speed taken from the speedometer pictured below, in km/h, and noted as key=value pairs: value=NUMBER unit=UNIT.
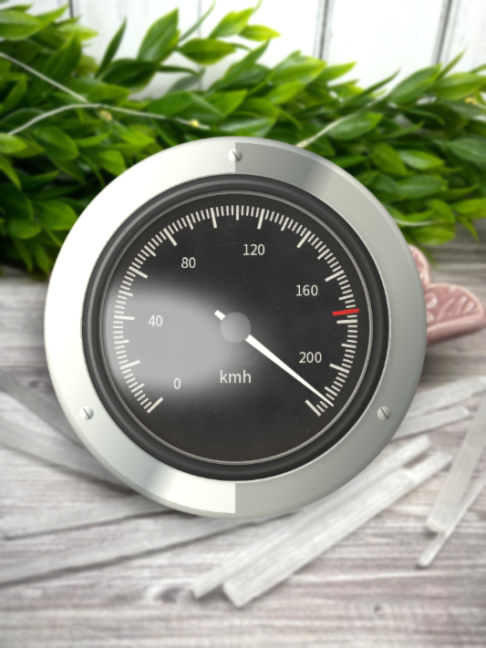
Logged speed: value=214 unit=km/h
